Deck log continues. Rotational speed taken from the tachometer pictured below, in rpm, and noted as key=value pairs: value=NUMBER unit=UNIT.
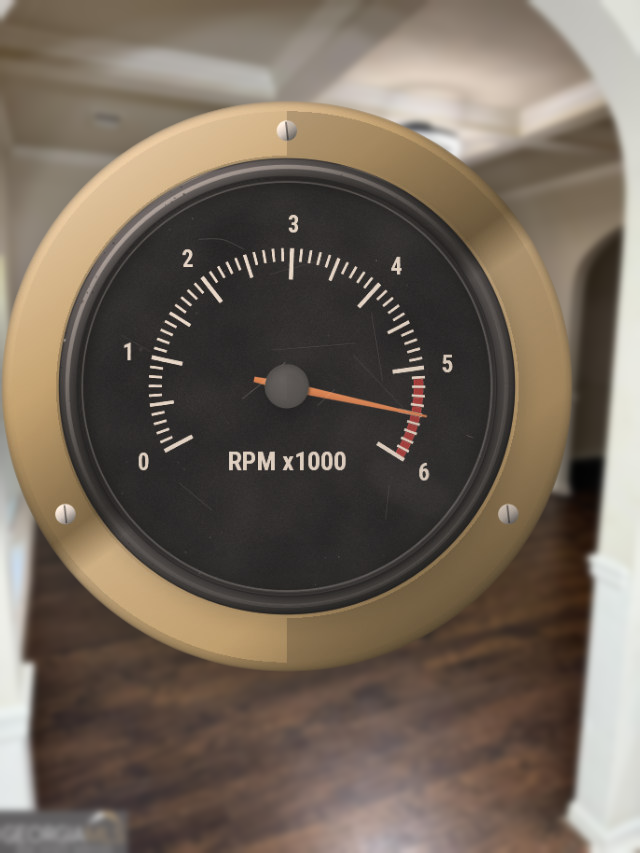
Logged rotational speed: value=5500 unit=rpm
